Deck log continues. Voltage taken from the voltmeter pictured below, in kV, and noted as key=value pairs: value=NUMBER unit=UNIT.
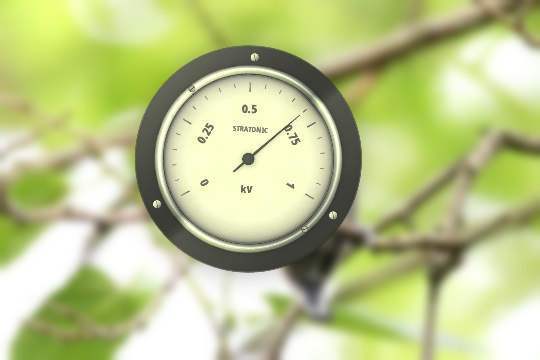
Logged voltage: value=0.7 unit=kV
